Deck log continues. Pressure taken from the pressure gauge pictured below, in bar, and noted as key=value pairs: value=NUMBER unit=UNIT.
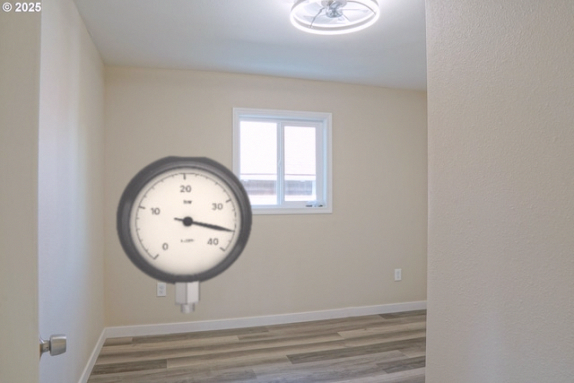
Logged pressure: value=36 unit=bar
